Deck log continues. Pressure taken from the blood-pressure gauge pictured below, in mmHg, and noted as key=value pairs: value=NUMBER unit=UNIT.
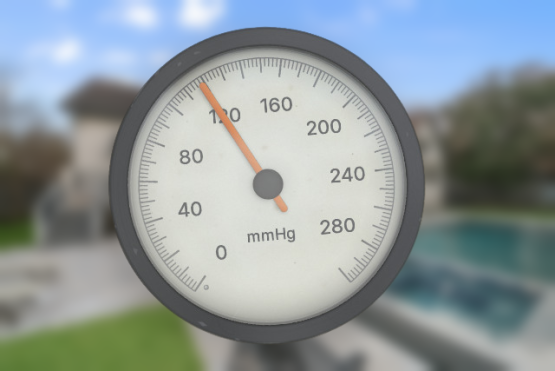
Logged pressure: value=118 unit=mmHg
